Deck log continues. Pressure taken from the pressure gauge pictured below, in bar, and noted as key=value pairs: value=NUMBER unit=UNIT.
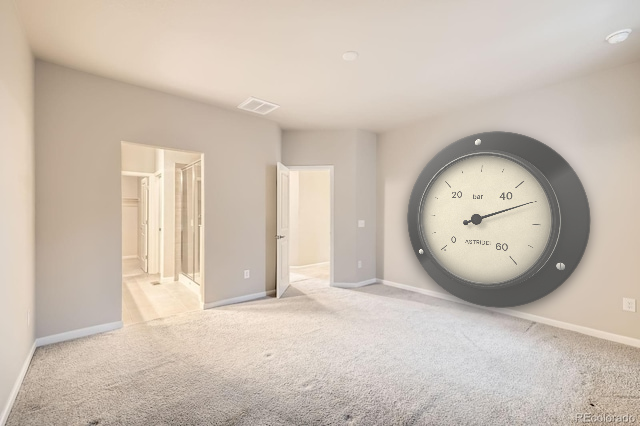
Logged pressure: value=45 unit=bar
